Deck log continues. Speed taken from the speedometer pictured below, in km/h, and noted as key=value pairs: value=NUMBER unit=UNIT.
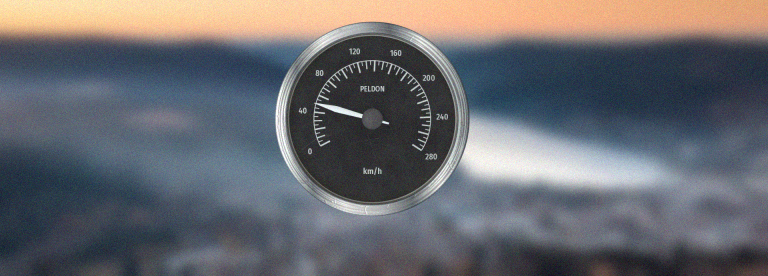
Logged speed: value=50 unit=km/h
